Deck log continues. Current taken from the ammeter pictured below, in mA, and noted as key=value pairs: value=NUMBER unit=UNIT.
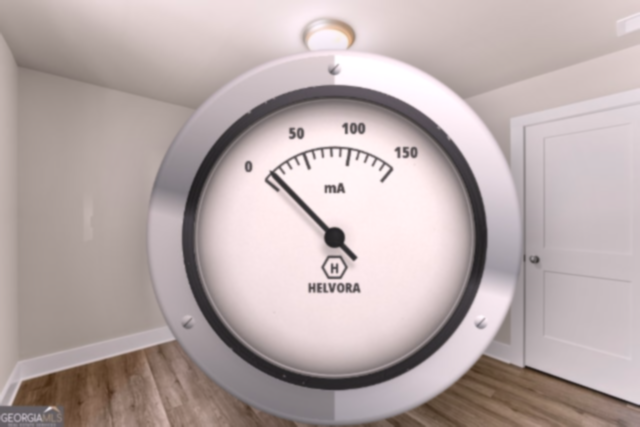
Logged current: value=10 unit=mA
